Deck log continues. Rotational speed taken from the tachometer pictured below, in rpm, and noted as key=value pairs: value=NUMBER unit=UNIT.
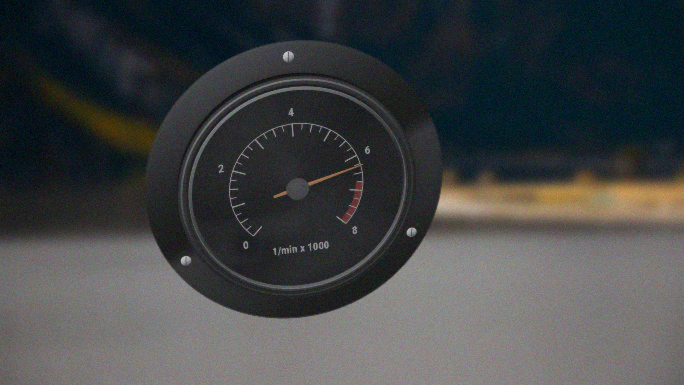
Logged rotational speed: value=6250 unit=rpm
